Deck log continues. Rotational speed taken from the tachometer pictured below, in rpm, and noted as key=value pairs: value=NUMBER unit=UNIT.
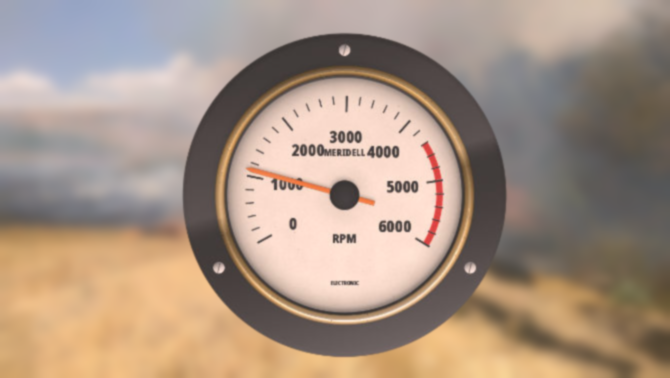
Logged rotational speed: value=1100 unit=rpm
